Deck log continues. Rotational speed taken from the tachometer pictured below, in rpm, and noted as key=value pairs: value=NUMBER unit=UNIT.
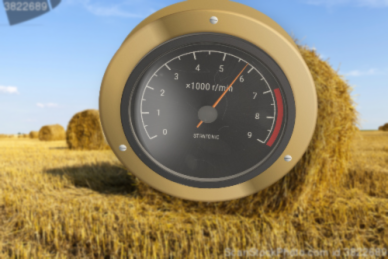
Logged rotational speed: value=5750 unit=rpm
